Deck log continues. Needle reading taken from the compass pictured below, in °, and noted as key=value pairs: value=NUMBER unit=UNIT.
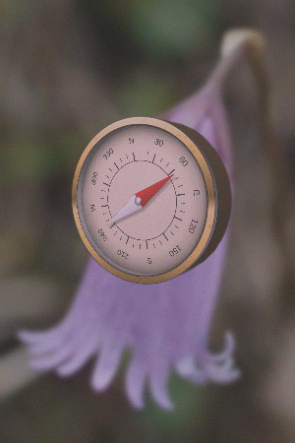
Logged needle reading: value=65 unit=°
